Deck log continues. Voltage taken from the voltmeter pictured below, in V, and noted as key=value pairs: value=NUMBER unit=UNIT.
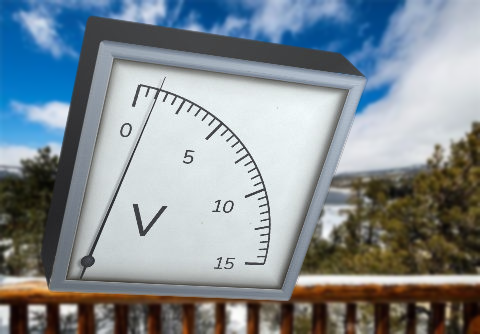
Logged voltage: value=1 unit=V
